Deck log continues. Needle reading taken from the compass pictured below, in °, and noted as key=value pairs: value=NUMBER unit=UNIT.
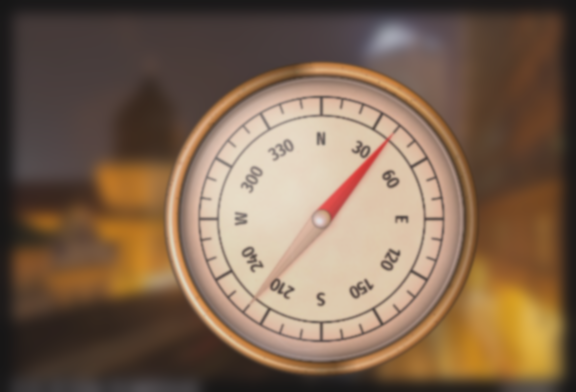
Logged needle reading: value=40 unit=°
